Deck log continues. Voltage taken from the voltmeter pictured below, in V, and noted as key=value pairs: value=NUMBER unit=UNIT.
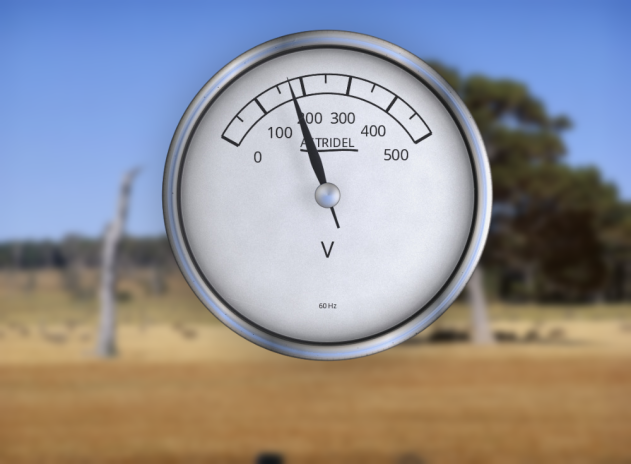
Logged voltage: value=175 unit=V
